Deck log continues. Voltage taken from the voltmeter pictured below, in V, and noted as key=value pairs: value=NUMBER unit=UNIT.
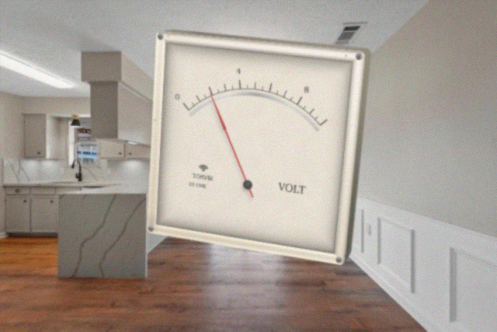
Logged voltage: value=2 unit=V
